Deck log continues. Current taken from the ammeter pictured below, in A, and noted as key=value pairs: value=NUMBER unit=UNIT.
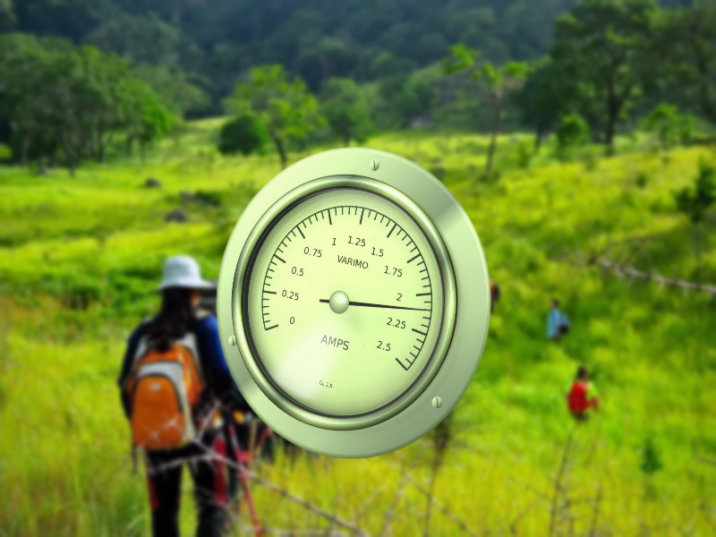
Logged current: value=2.1 unit=A
